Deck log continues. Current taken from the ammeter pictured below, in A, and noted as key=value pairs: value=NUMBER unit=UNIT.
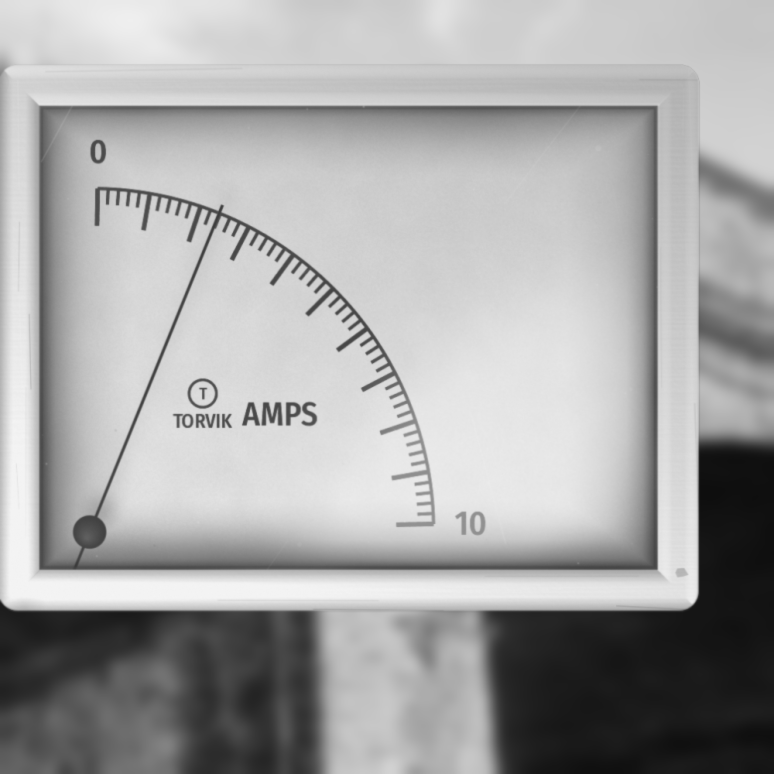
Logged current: value=2.4 unit=A
